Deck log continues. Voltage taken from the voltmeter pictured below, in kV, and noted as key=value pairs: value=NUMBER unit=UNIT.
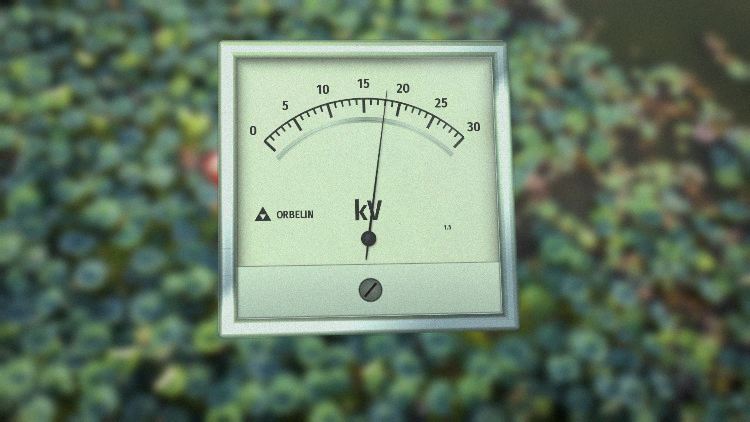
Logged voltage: value=18 unit=kV
